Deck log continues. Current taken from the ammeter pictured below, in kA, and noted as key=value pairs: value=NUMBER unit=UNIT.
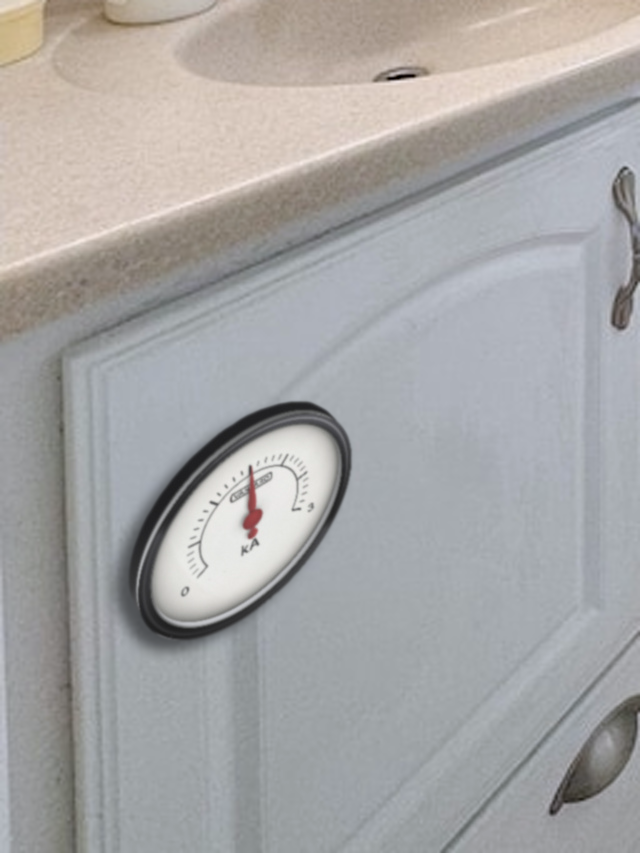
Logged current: value=1.5 unit=kA
